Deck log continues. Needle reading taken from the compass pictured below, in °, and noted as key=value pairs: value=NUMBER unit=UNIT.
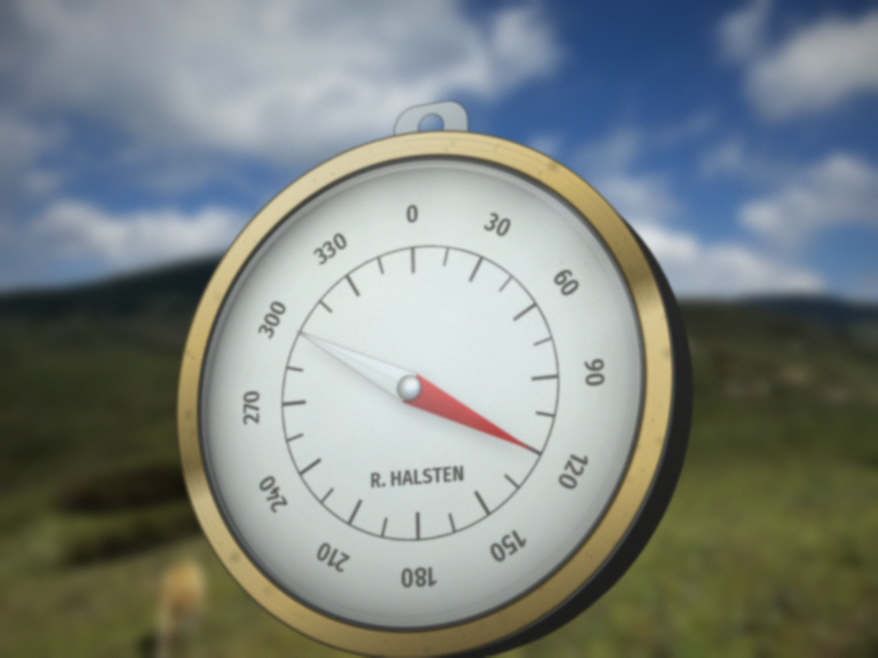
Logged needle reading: value=120 unit=°
